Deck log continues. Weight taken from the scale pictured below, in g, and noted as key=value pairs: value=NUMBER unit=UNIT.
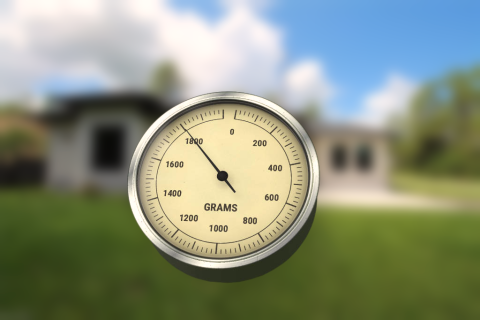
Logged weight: value=1800 unit=g
